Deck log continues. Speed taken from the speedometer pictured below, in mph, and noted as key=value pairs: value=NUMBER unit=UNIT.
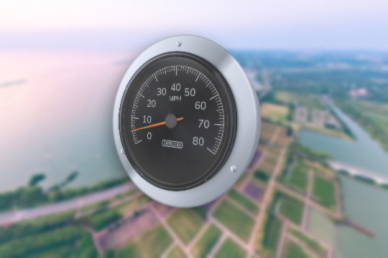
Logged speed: value=5 unit=mph
